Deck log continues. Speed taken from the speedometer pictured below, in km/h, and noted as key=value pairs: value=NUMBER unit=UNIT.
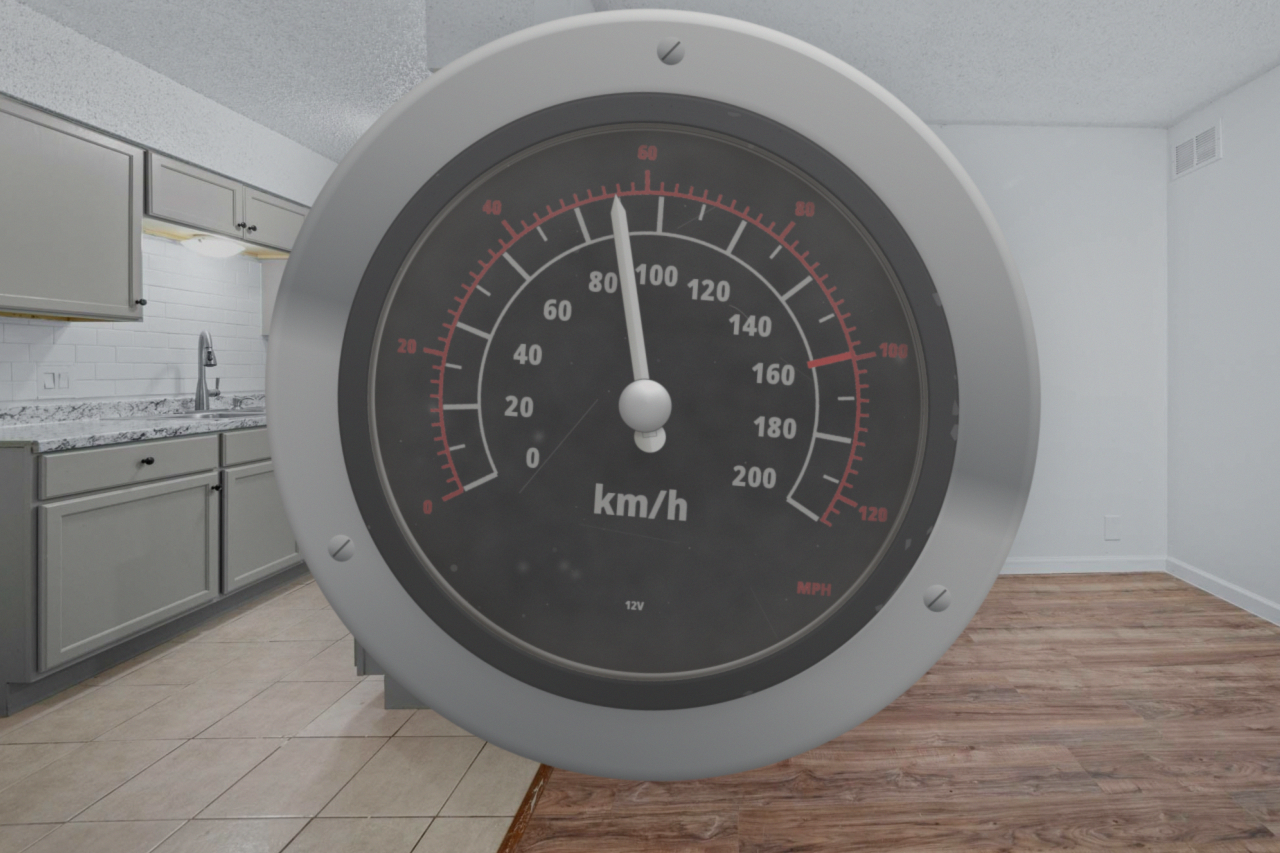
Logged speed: value=90 unit=km/h
